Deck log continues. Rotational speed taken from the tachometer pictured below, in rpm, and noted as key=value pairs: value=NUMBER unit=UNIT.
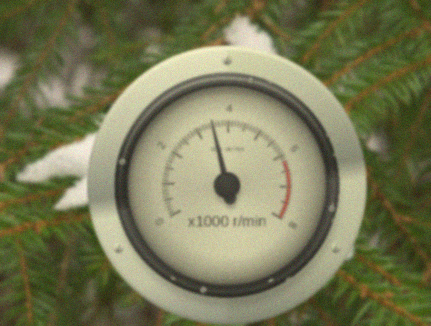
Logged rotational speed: value=3500 unit=rpm
